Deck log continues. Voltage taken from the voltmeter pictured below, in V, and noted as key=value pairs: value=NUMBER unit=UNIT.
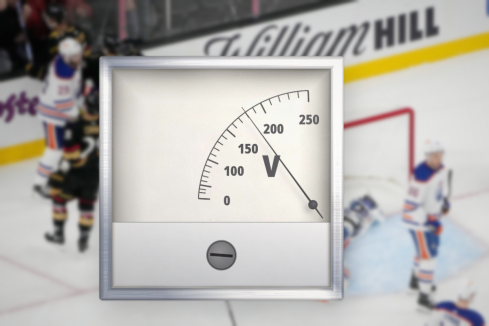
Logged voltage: value=180 unit=V
